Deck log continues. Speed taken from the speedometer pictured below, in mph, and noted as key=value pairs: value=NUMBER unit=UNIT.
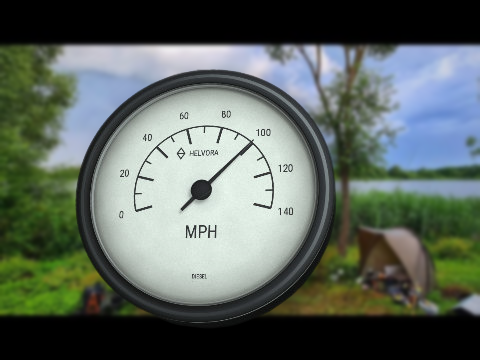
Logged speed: value=100 unit=mph
